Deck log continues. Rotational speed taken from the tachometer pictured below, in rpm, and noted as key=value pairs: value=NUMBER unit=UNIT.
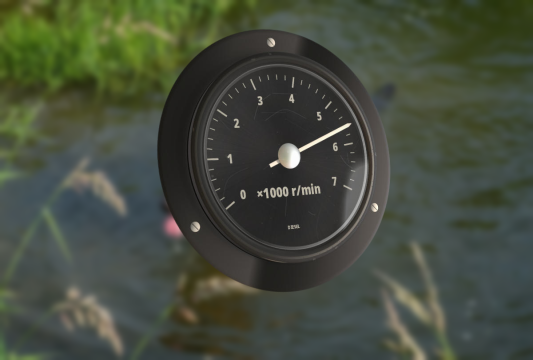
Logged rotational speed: value=5600 unit=rpm
